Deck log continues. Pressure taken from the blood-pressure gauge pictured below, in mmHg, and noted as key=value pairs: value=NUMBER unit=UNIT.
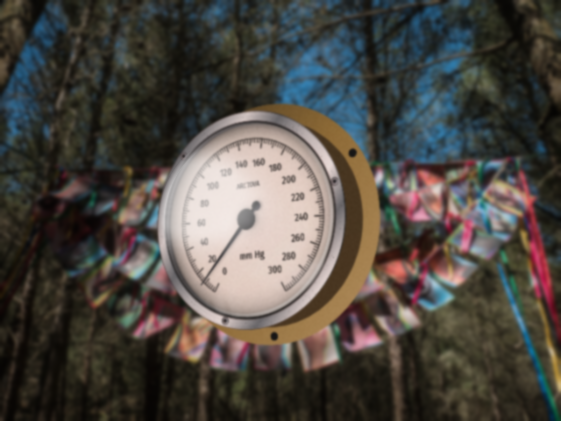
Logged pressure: value=10 unit=mmHg
